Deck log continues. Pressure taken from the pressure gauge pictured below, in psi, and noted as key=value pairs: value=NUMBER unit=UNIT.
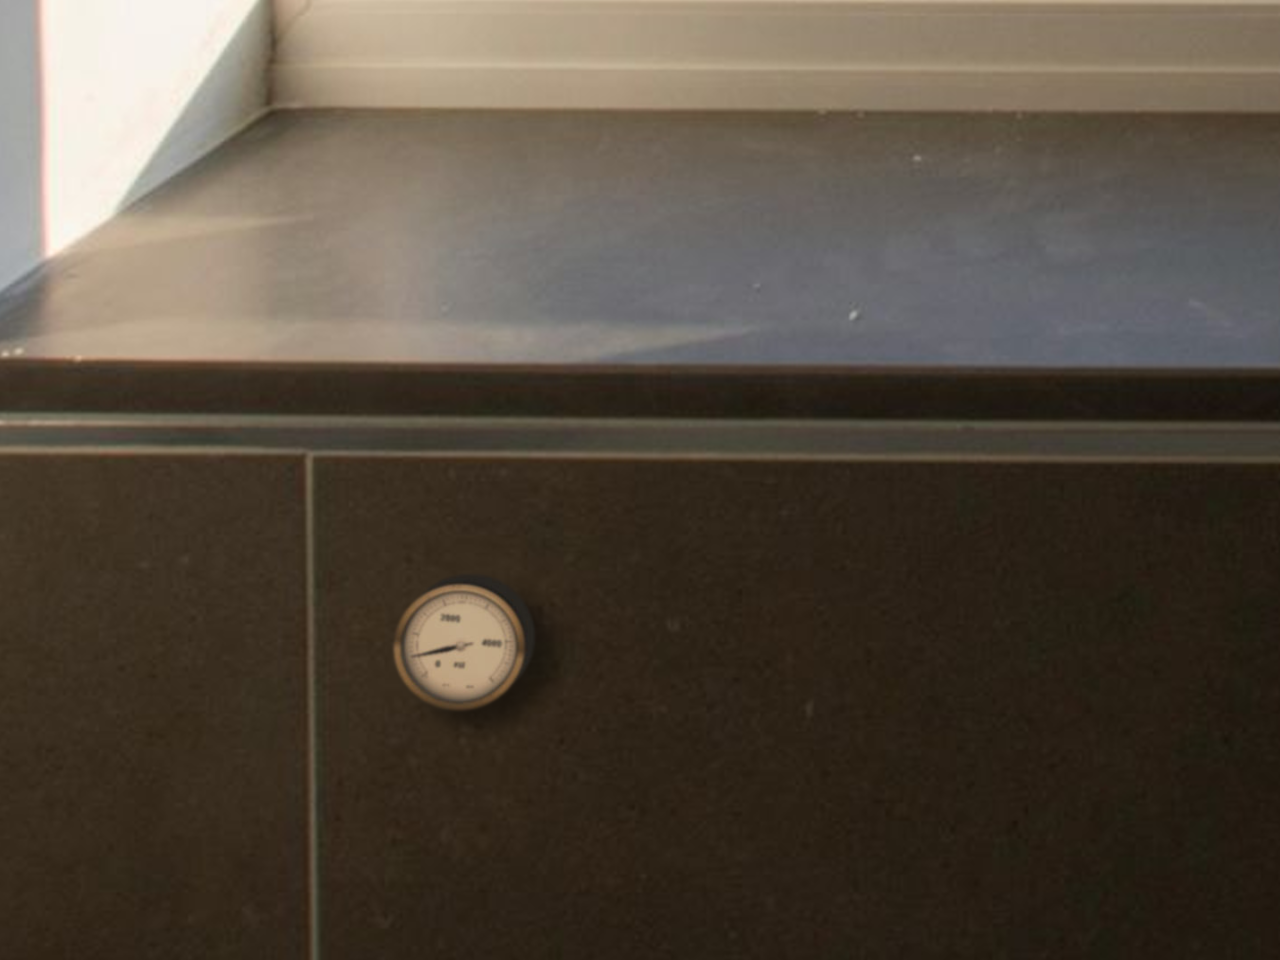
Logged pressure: value=500 unit=psi
